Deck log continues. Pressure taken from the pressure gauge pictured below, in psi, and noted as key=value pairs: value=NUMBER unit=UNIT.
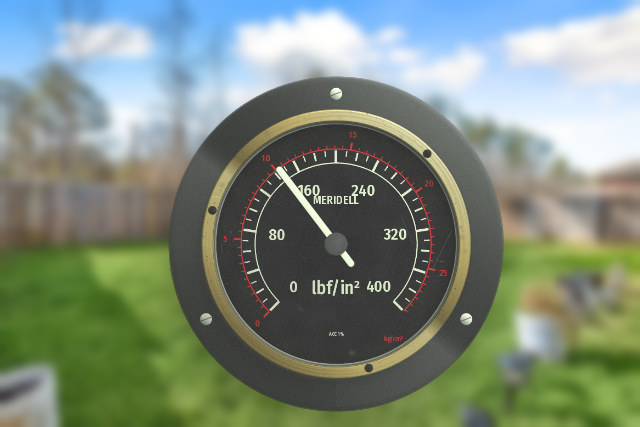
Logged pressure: value=145 unit=psi
